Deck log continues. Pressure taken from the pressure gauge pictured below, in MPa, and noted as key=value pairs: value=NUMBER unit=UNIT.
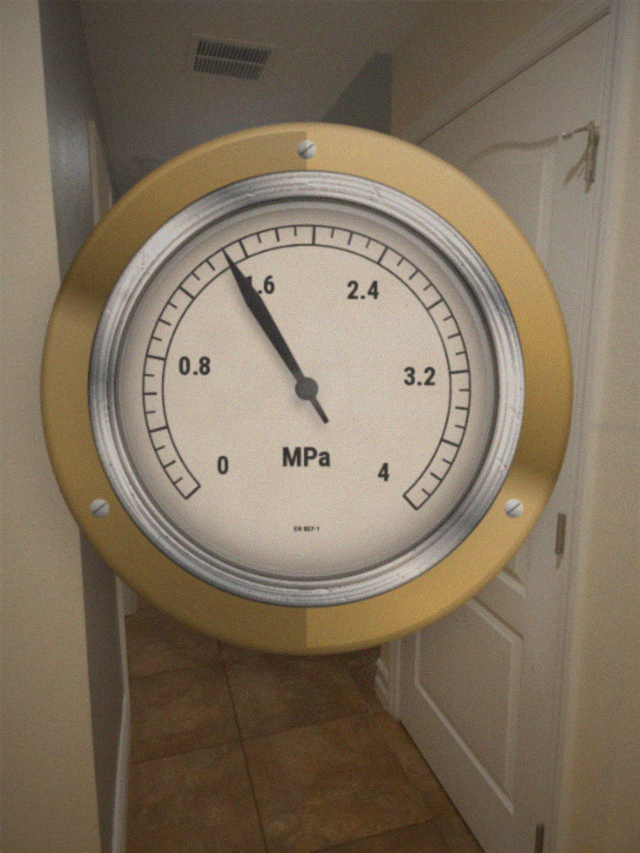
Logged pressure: value=1.5 unit=MPa
